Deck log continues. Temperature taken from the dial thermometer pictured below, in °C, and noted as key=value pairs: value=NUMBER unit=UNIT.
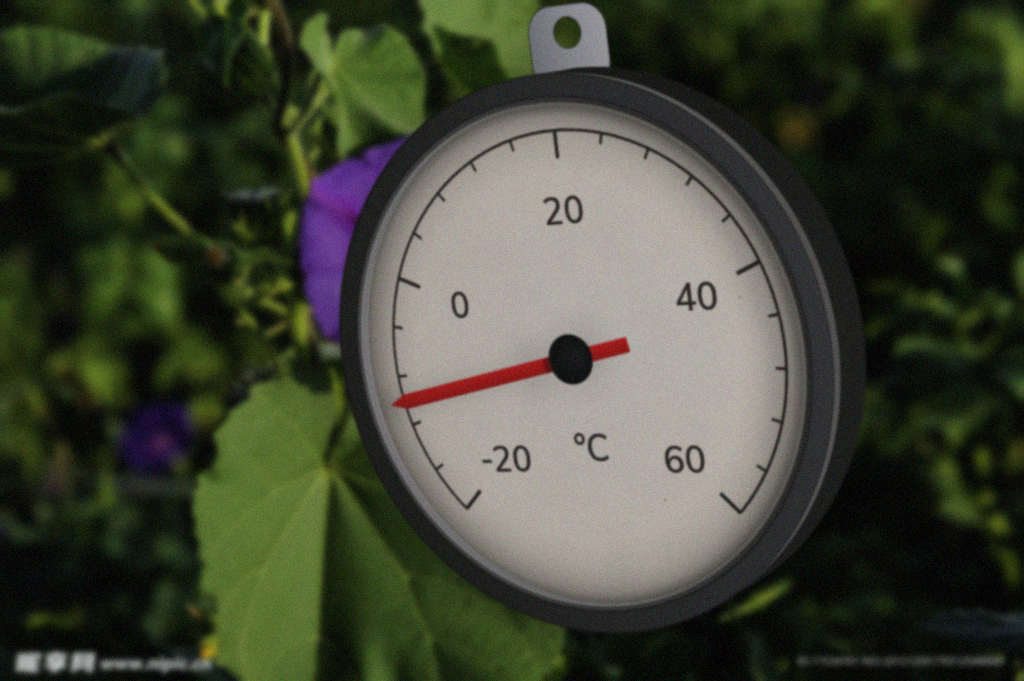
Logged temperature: value=-10 unit=°C
